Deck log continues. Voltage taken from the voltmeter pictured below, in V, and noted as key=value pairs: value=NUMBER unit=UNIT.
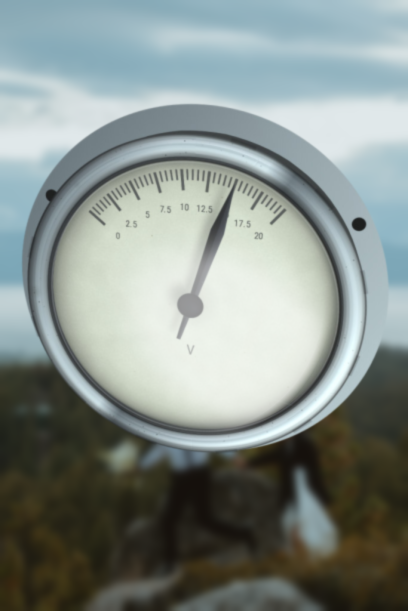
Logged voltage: value=15 unit=V
